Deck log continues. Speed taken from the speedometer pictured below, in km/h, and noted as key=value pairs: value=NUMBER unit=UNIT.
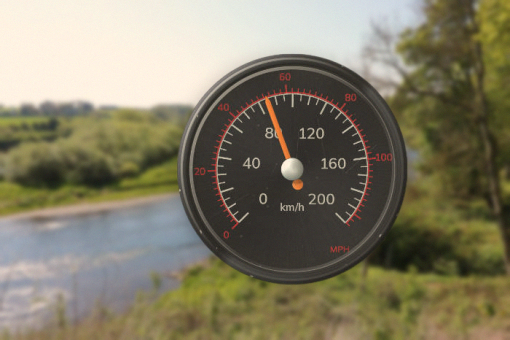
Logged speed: value=85 unit=km/h
